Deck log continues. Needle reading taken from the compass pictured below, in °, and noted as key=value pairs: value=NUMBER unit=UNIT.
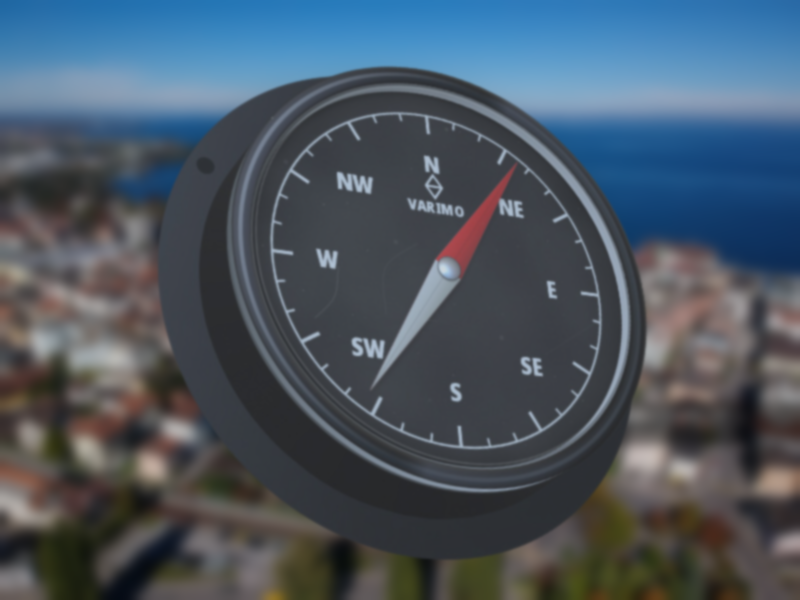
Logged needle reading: value=35 unit=°
